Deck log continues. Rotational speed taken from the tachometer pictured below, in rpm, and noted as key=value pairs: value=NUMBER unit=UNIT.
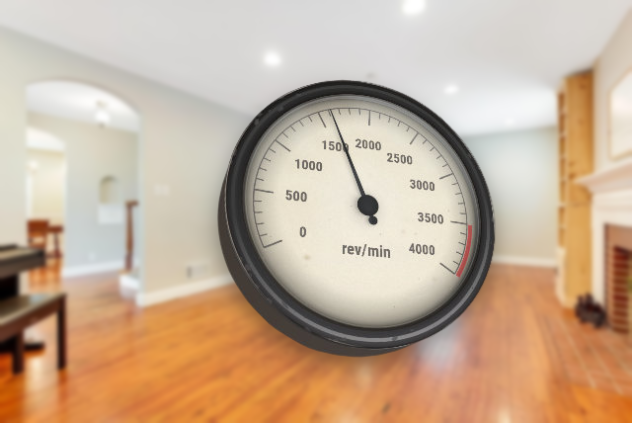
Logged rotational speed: value=1600 unit=rpm
